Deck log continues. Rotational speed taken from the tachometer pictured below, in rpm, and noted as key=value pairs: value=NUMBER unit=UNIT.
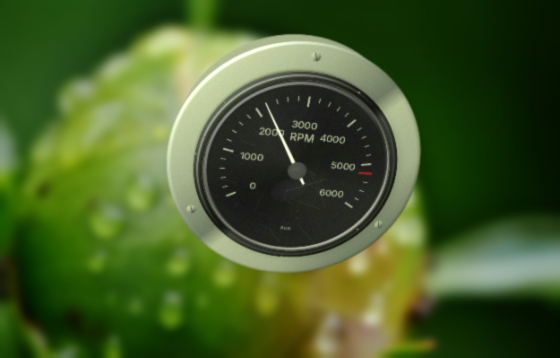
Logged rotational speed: value=2200 unit=rpm
